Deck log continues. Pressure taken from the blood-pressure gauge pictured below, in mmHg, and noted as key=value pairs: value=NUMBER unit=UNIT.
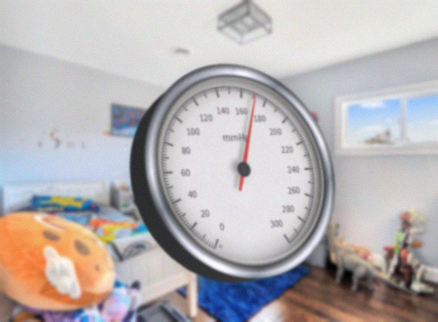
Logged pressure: value=170 unit=mmHg
